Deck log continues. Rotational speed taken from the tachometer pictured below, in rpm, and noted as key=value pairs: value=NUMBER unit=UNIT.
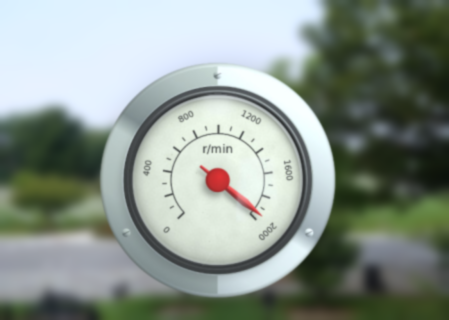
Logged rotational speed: value=1950 unit=rpm
